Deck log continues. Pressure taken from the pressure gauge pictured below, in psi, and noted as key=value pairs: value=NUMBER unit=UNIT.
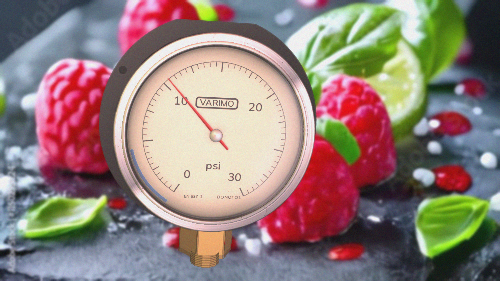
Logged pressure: value=10.5 unit=psi
